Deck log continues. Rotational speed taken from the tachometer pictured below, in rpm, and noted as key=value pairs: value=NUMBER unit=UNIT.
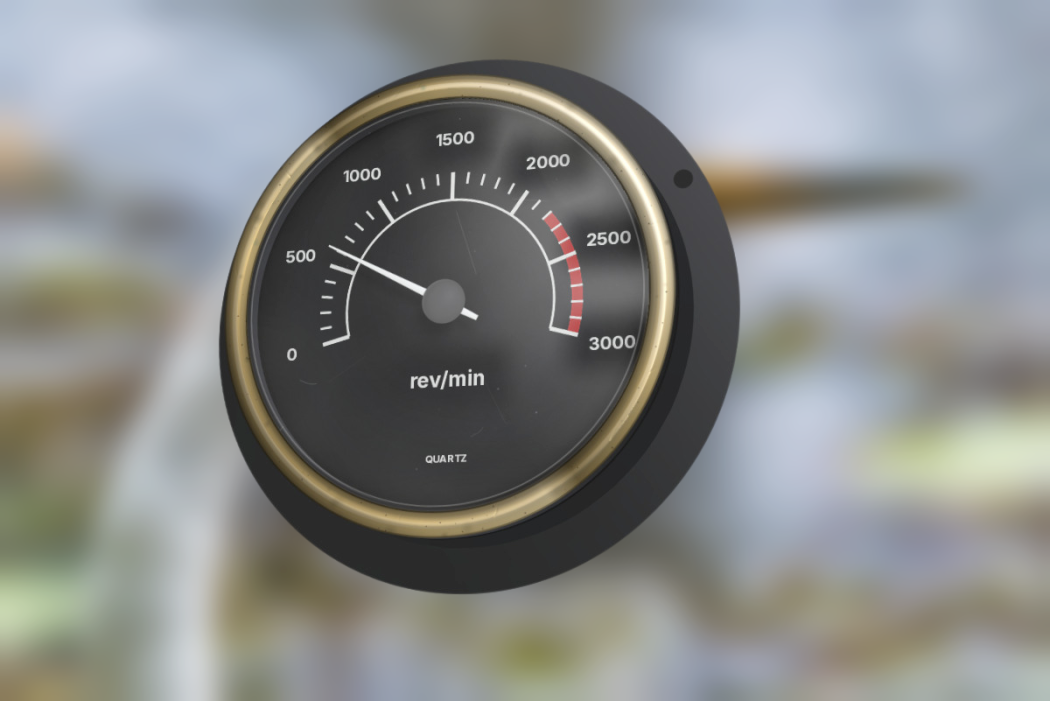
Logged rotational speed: value=600 unit=rpm
